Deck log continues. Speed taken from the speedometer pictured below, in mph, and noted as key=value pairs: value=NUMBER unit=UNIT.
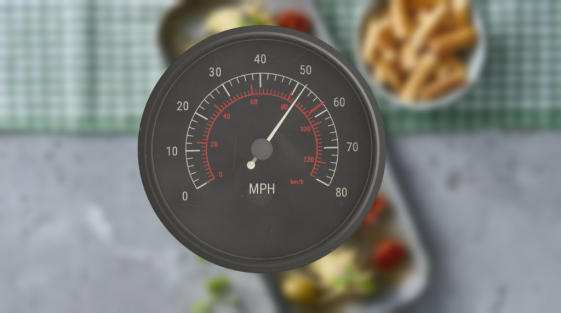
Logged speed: value=52 unit=mph
